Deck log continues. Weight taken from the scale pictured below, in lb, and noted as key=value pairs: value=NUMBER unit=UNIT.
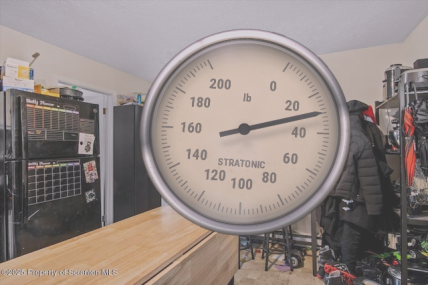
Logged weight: value=30 unit=lb
